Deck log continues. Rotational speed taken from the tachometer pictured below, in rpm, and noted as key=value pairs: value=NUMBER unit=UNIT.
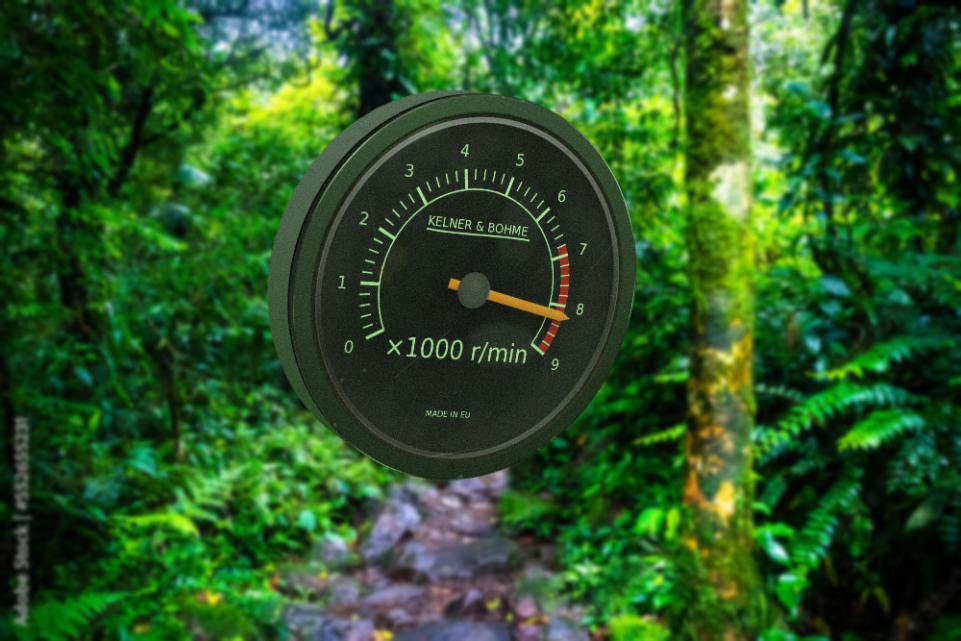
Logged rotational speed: value=8200 unit=rpm
